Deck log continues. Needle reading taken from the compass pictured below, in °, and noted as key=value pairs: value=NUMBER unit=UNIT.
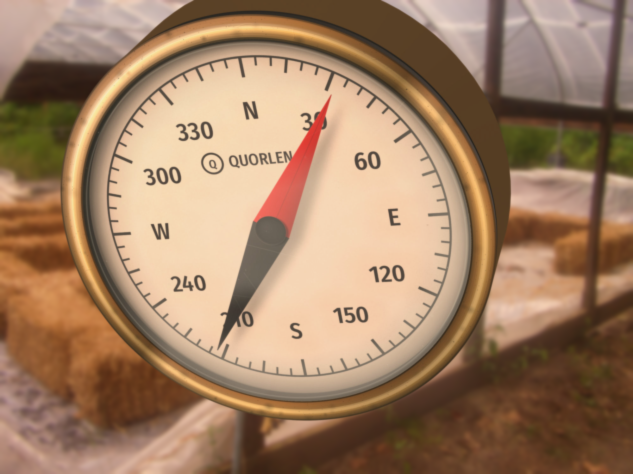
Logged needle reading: value=32.5 unit=°
